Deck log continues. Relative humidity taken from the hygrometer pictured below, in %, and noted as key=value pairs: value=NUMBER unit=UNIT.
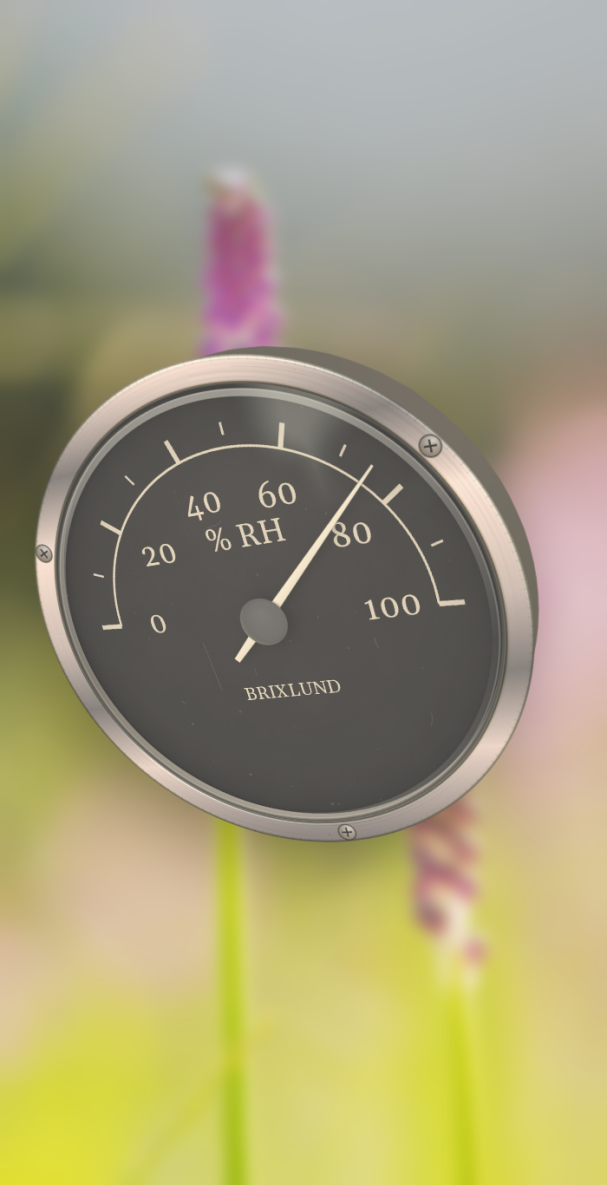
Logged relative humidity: value=75 unit=%
